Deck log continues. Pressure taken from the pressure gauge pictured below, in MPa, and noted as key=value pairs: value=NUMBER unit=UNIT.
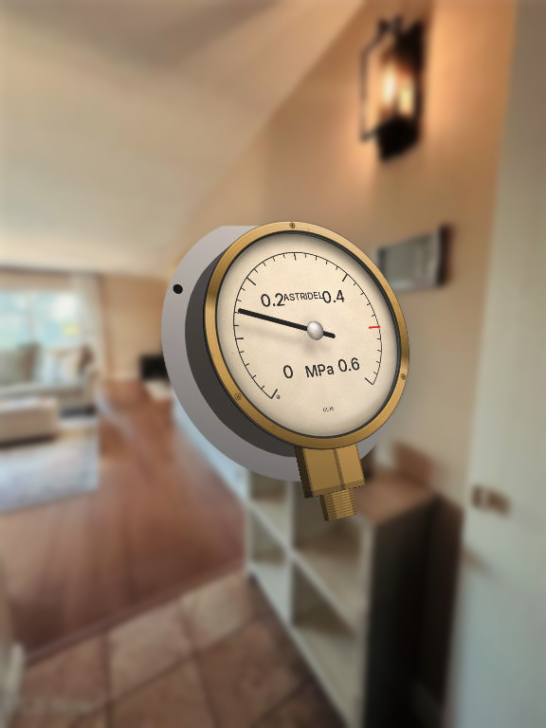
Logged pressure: value=0.14 unit=MPa
